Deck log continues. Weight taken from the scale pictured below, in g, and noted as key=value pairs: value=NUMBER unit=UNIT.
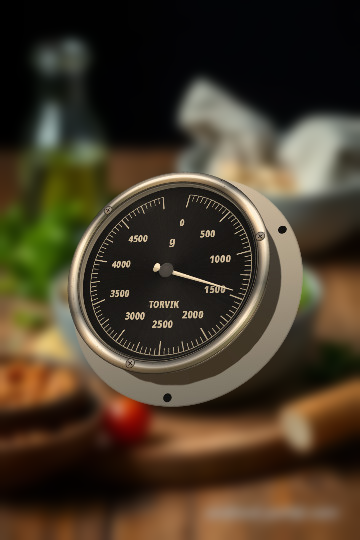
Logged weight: value=1450 unit=g
